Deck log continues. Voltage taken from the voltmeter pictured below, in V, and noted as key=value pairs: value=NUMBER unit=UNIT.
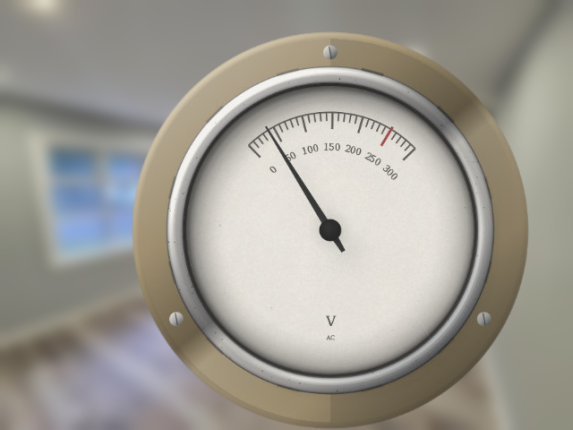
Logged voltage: value=40 unit=V
